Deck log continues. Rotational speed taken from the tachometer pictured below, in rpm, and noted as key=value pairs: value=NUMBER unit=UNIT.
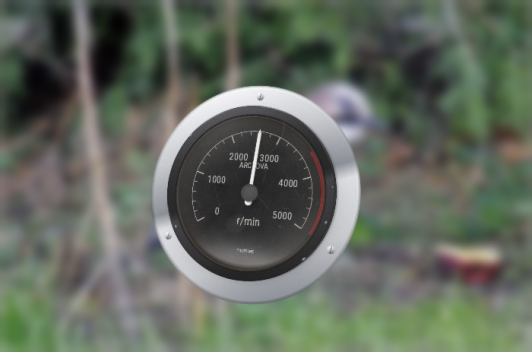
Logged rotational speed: value=2600 unit=rpm
